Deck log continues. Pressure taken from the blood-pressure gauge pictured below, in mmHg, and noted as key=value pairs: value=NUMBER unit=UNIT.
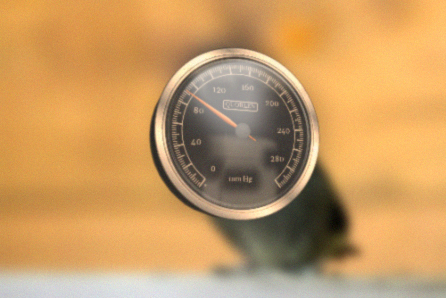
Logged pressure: value=90 unit=mmHg
